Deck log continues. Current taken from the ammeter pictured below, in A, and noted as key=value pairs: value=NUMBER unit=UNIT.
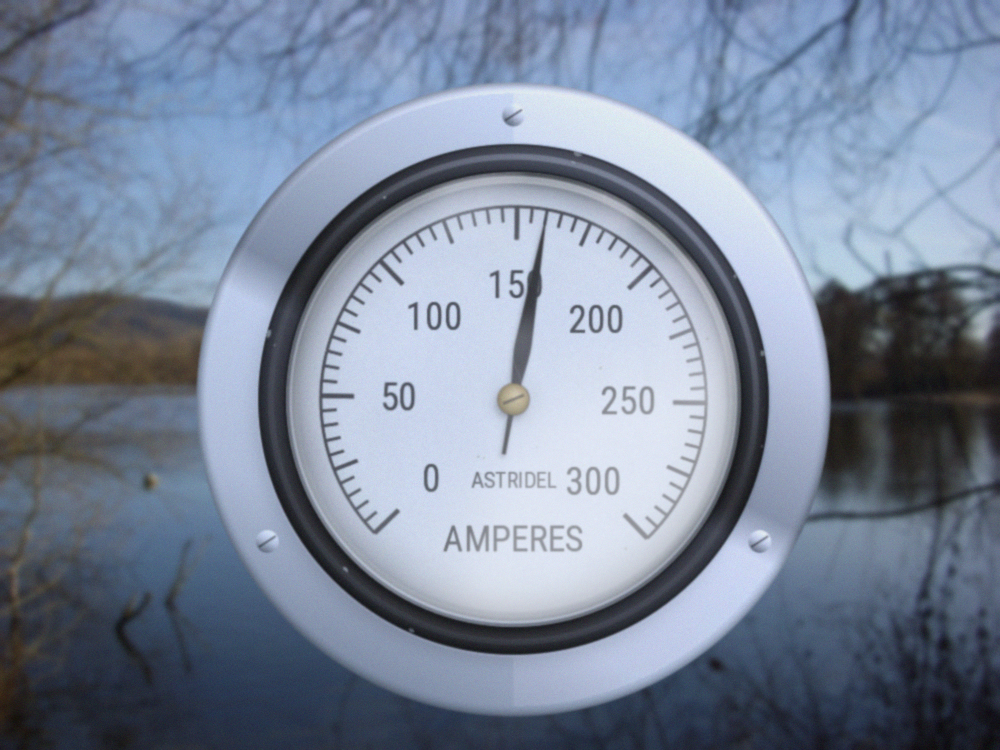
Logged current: value=160 unit=A
